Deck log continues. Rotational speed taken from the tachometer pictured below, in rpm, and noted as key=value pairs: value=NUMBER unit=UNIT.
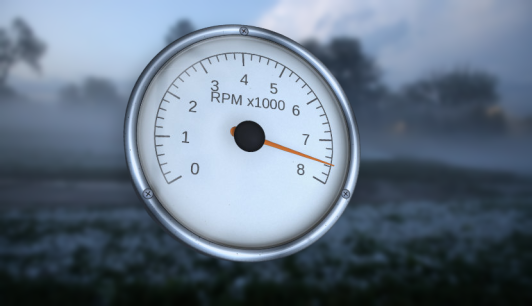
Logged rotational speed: value=7600 unit=rpm
